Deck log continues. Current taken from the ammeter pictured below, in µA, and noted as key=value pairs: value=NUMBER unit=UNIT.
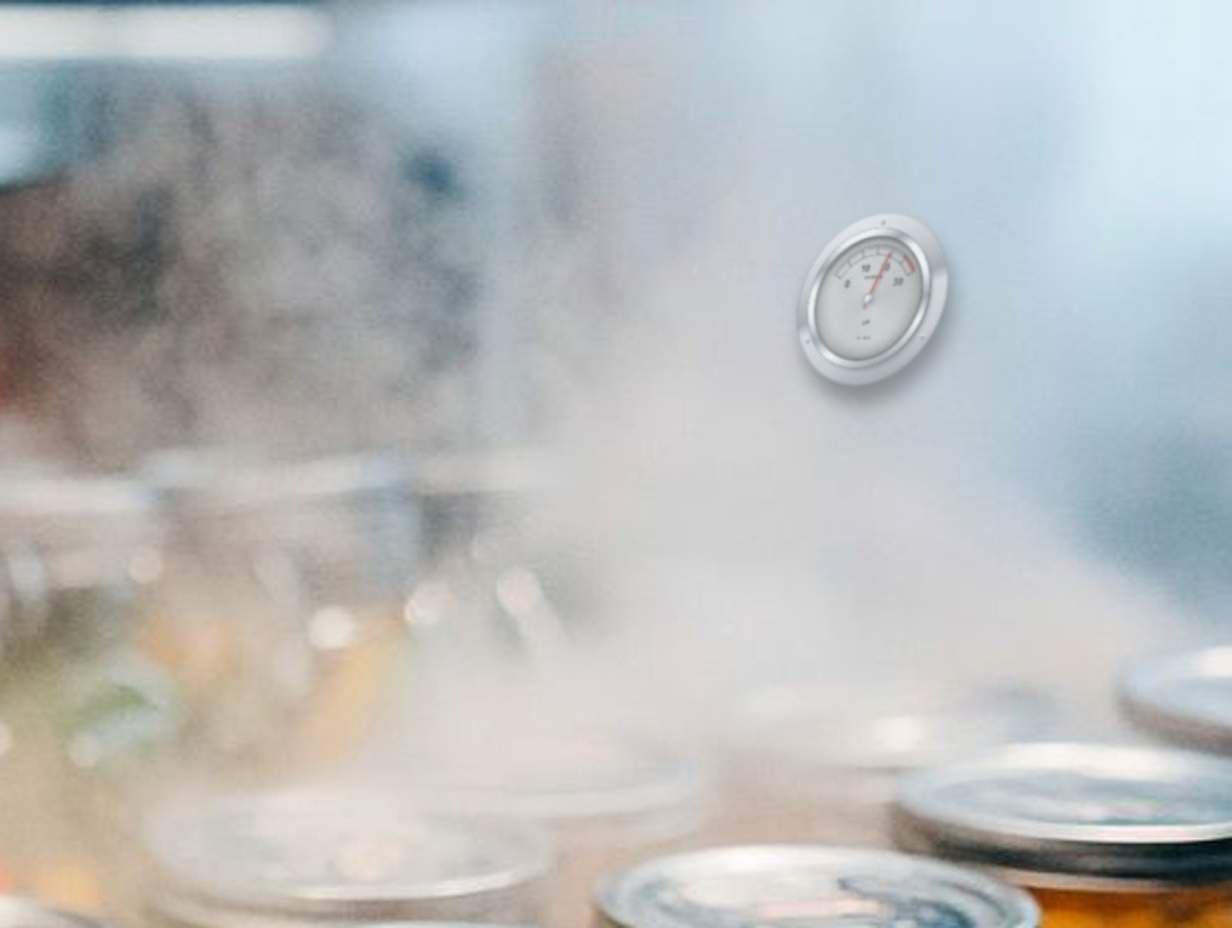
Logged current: value=20 unit=µA
